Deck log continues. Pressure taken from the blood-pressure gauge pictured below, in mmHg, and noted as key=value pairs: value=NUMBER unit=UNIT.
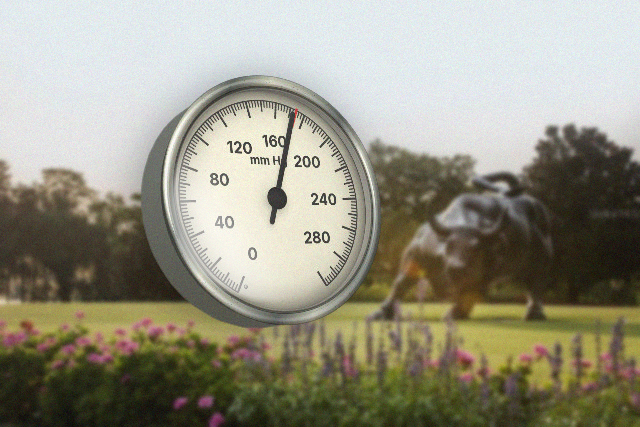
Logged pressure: value=170 unit=mmHg
